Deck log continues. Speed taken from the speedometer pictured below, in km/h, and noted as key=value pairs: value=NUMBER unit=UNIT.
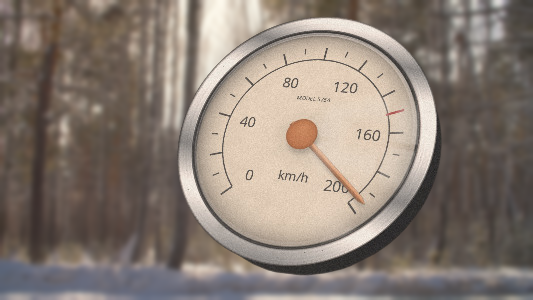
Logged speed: value=195 unit=km/h
